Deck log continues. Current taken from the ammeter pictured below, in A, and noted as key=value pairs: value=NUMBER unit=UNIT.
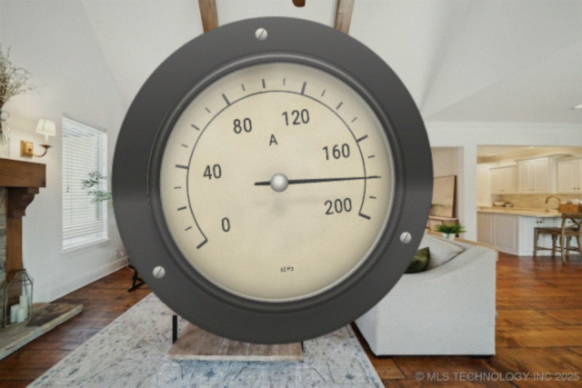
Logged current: value=180 unit=A
